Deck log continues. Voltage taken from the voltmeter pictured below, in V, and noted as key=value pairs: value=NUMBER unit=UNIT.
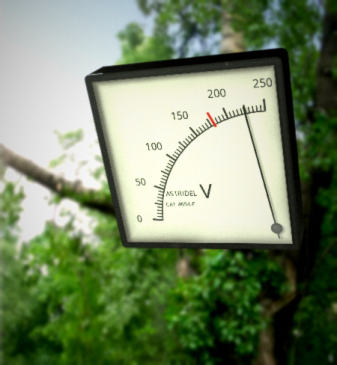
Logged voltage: value=225 unit=V
